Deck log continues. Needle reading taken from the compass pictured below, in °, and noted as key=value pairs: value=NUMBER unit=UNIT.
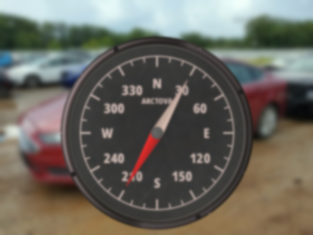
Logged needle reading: value=210 unit=°
